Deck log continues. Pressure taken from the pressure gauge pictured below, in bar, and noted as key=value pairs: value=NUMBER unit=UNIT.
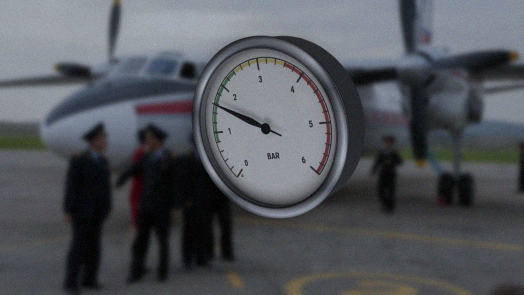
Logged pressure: value=1.6 unit=bar
